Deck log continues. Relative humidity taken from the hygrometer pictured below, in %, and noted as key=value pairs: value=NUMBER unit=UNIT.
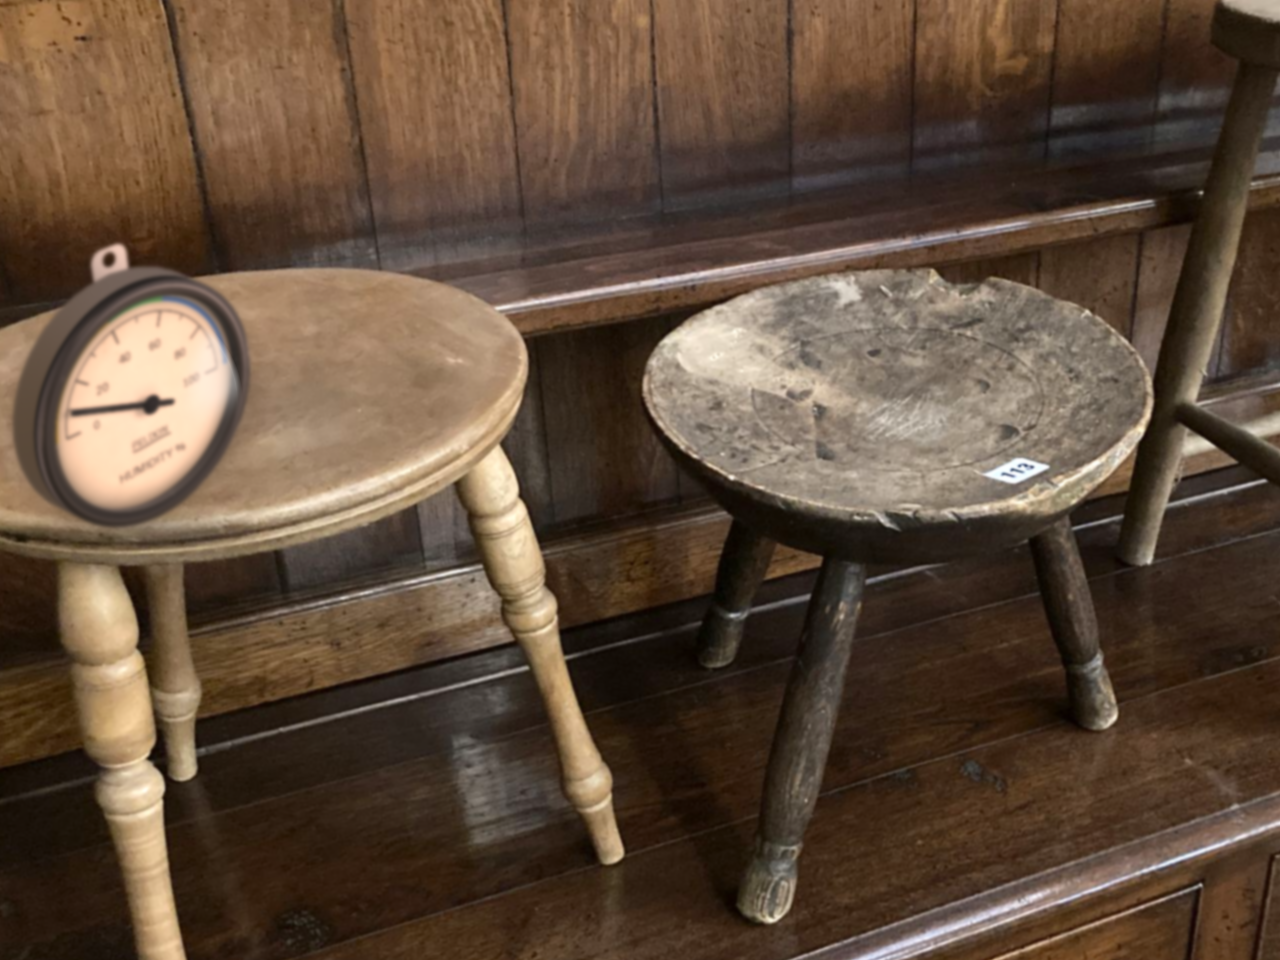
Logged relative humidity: value=10 unit=%
